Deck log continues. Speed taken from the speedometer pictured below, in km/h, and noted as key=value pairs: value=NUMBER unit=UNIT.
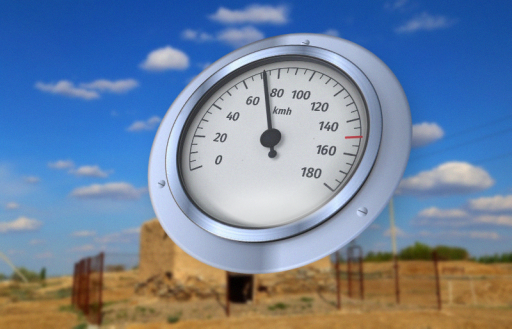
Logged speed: value=72.5 unit=km/h
